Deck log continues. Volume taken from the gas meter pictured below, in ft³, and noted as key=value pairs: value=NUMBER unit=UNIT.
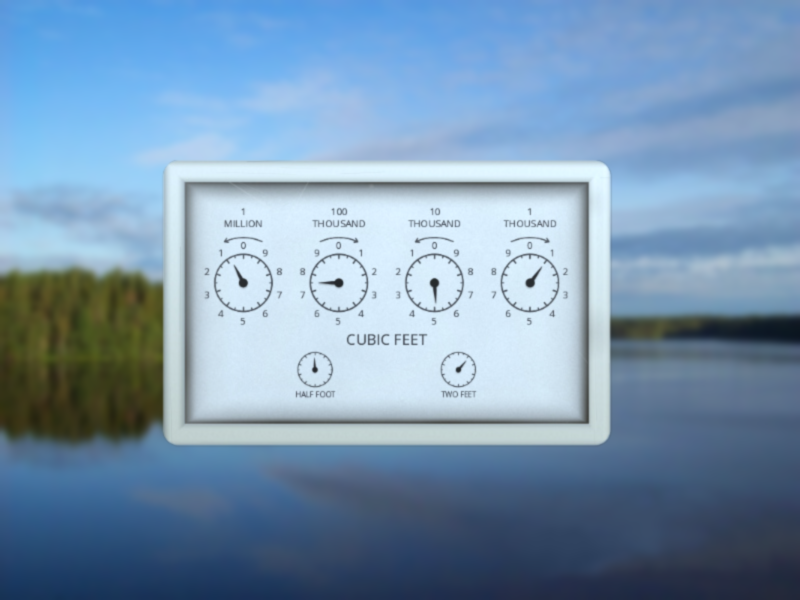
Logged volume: value=75100 unit=ft³
